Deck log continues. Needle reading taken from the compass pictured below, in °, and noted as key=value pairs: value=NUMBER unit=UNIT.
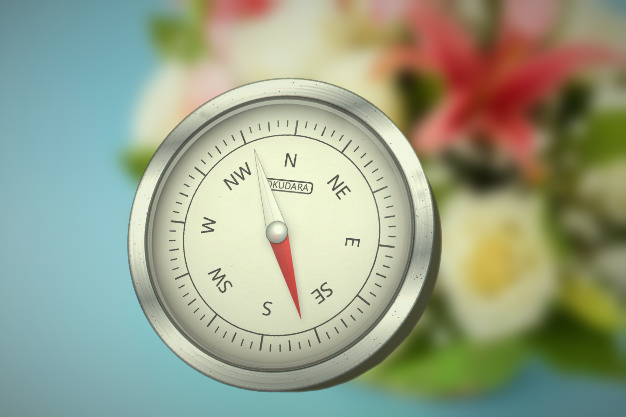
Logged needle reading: value=155 unit=°
